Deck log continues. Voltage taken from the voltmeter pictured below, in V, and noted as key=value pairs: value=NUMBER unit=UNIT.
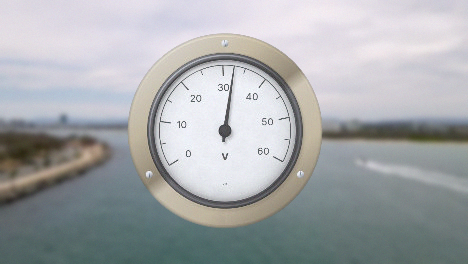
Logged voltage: value=32.5 unit=V
